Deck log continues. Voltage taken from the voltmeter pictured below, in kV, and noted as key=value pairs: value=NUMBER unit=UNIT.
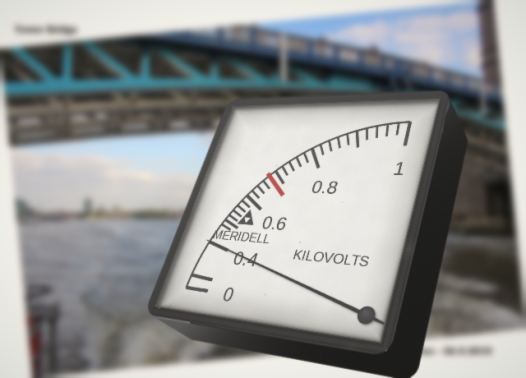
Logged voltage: value=0.4 unit=kV
